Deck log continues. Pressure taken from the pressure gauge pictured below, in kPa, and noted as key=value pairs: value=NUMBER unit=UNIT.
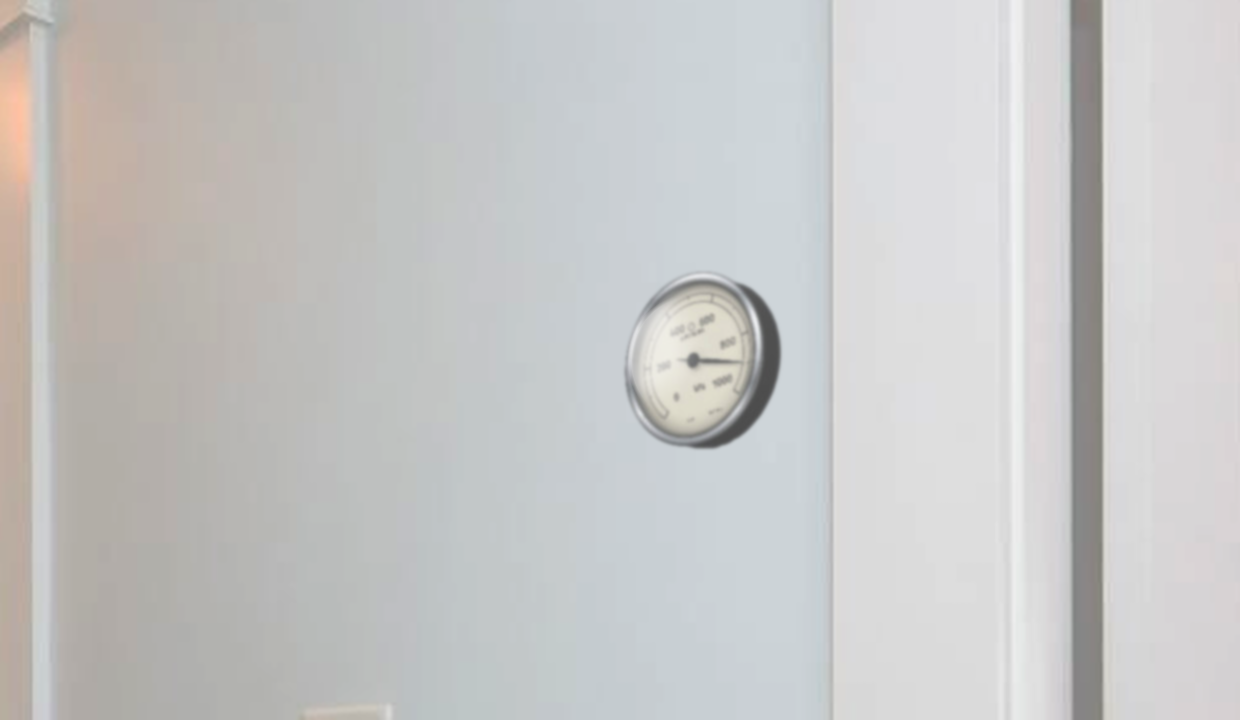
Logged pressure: value=900 unit=kPa
